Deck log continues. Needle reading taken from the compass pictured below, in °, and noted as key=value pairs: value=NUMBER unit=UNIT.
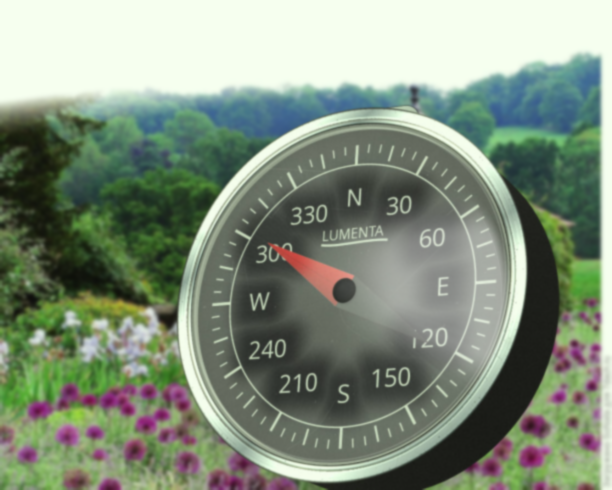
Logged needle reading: value=302.5 unit=°
